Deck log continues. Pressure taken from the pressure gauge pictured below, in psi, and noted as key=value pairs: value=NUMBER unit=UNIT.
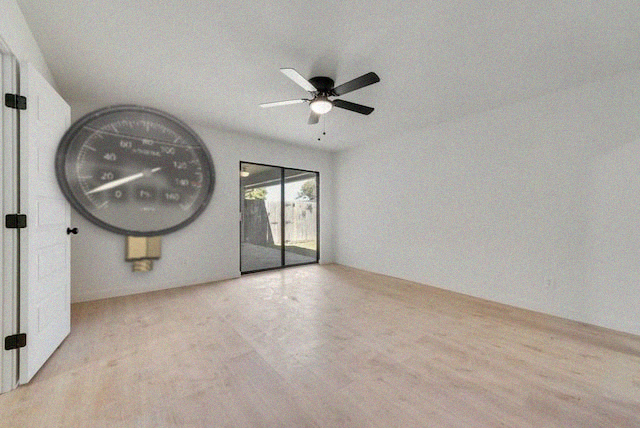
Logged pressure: value=10 unit=psi
